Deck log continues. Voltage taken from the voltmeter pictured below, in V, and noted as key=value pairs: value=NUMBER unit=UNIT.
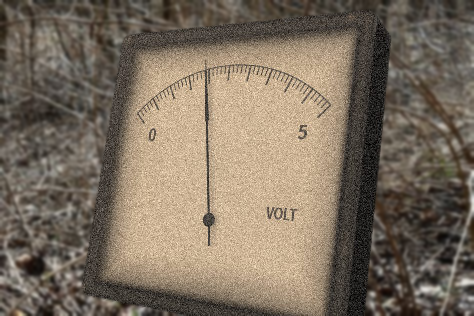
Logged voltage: value=2 unit=V
